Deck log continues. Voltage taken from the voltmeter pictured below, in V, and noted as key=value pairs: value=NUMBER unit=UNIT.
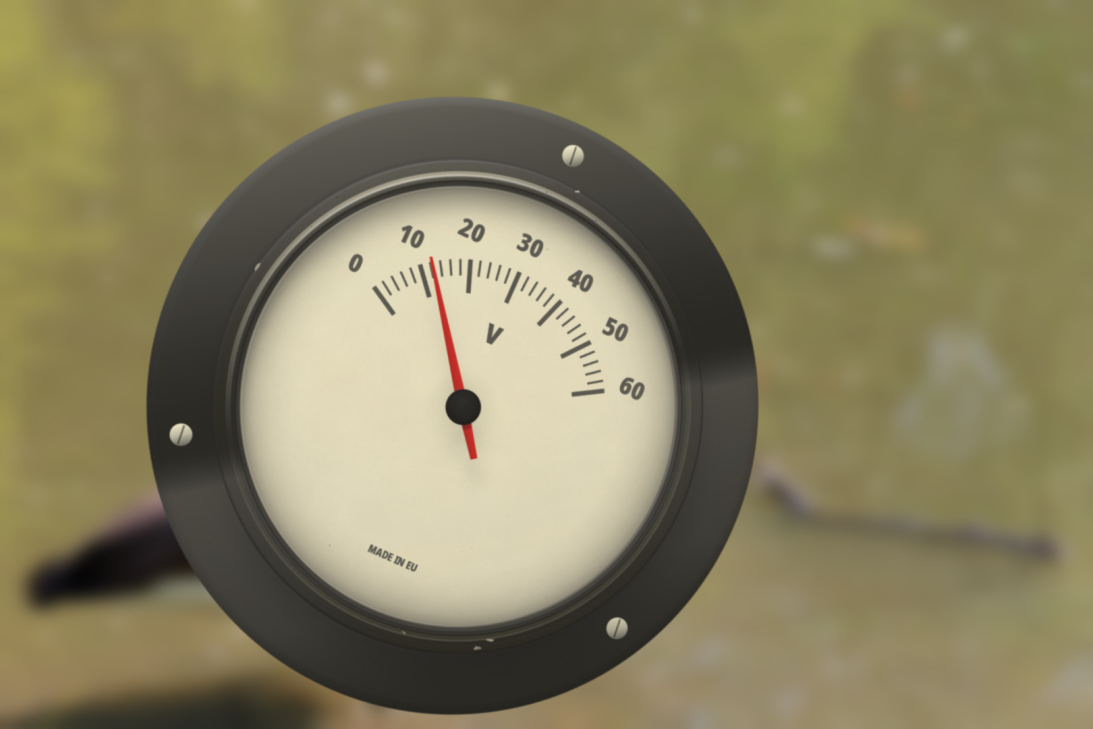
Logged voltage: value=12 unit=V
